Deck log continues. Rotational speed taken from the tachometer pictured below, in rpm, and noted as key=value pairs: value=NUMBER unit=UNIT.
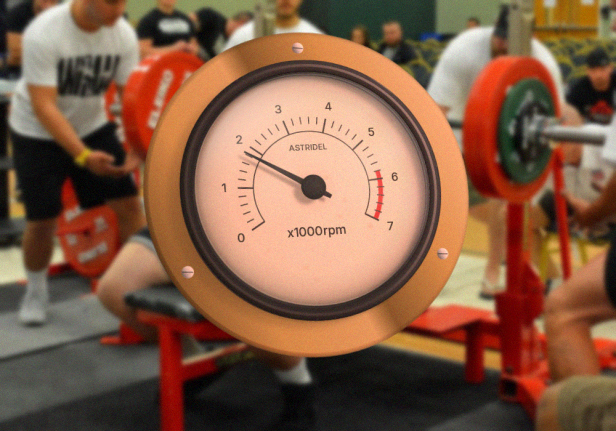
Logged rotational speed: value=1800 unit=rpm
